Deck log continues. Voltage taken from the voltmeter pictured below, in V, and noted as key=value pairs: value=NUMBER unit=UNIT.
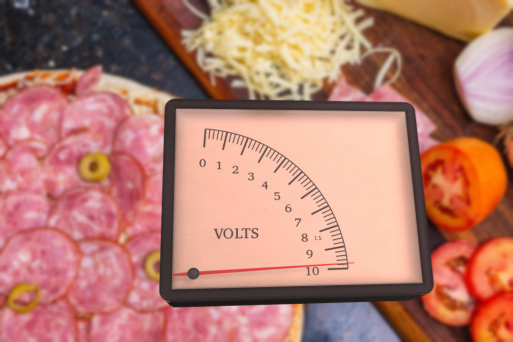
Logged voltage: value=9.8 unit=V
